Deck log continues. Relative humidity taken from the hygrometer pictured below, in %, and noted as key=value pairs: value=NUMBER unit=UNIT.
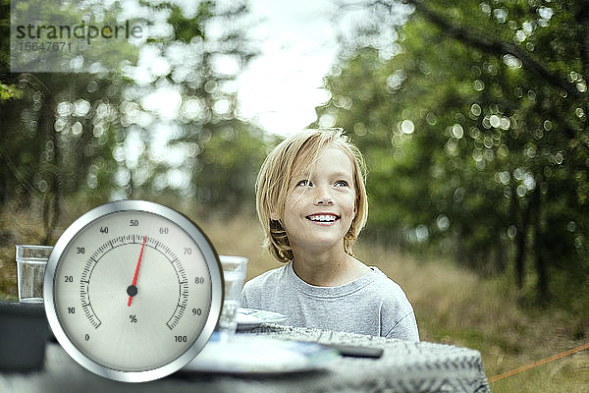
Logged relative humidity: value=55 unit=%
